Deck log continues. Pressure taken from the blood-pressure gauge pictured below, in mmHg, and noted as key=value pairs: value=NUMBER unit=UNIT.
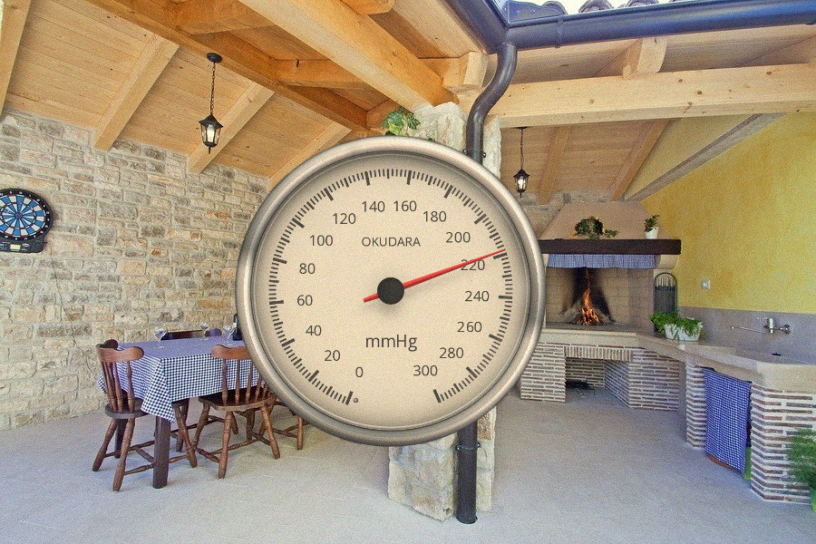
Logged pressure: value=218 unit=mmHg
